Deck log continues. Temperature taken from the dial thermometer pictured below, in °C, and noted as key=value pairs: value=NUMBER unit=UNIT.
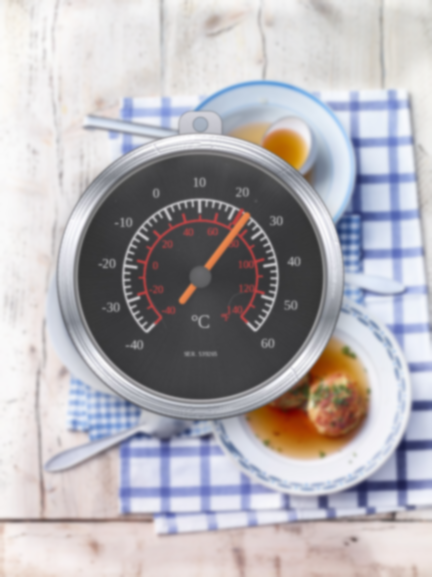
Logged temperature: value=24 unit=°C
